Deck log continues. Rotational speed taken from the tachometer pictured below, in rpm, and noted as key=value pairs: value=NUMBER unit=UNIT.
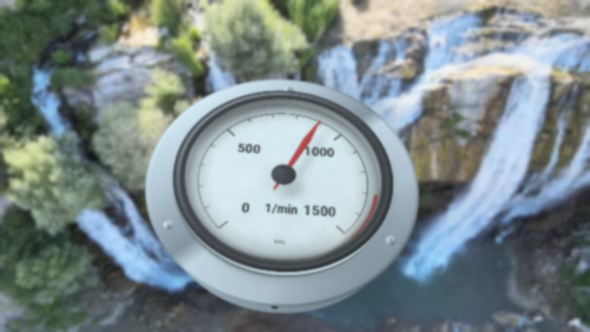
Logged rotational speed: value=900 unit=rpm
